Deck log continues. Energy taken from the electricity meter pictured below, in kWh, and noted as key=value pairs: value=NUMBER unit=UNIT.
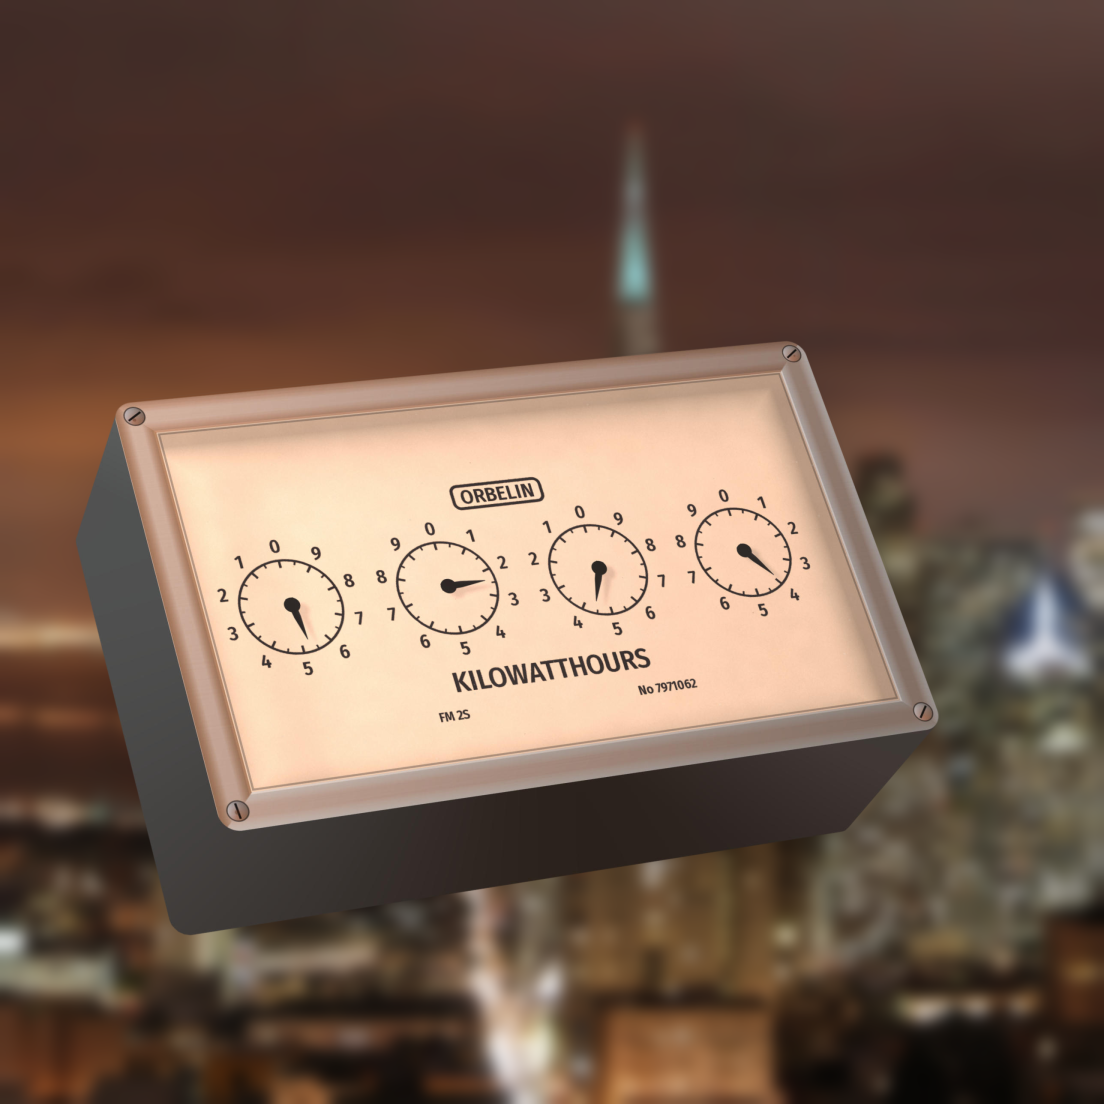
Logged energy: value=5244 unit=kWh
